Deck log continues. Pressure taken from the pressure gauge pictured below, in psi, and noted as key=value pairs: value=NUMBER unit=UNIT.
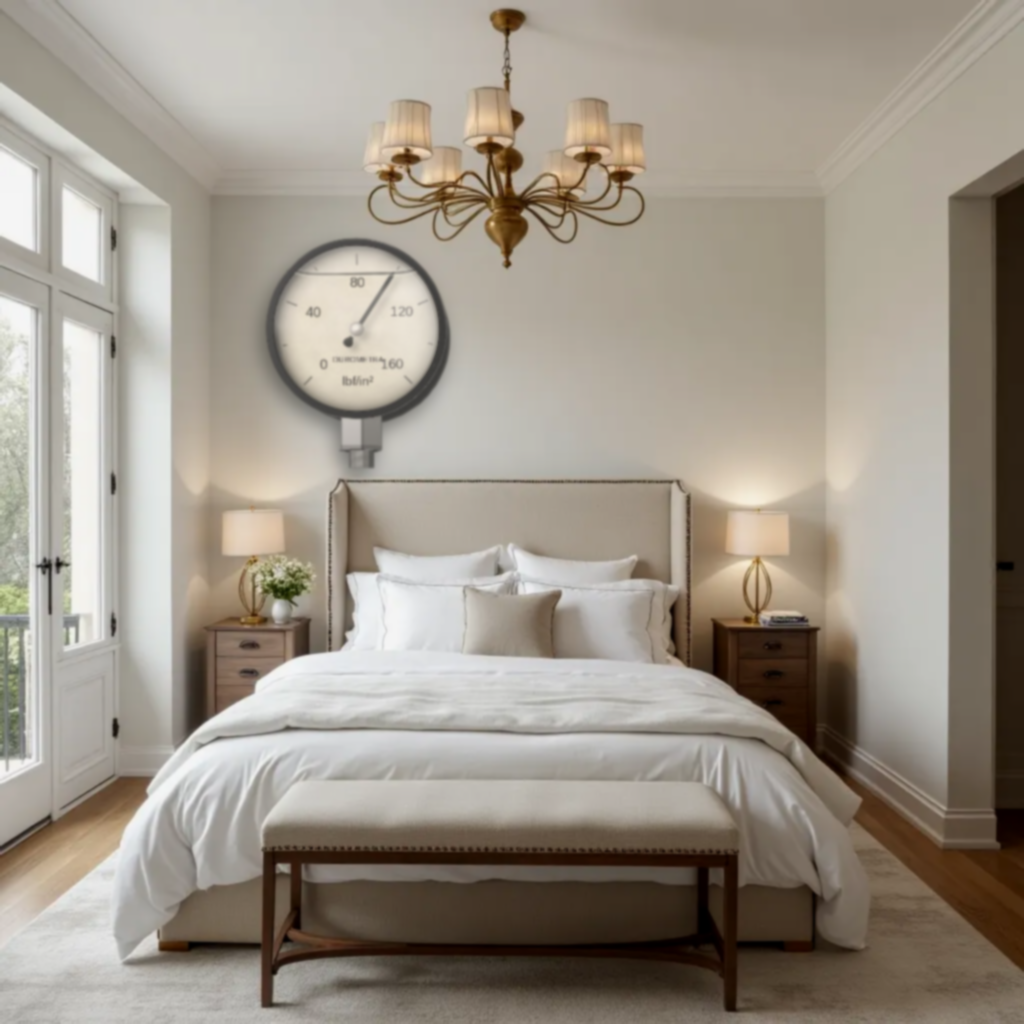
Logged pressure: value=100 unit=psi
